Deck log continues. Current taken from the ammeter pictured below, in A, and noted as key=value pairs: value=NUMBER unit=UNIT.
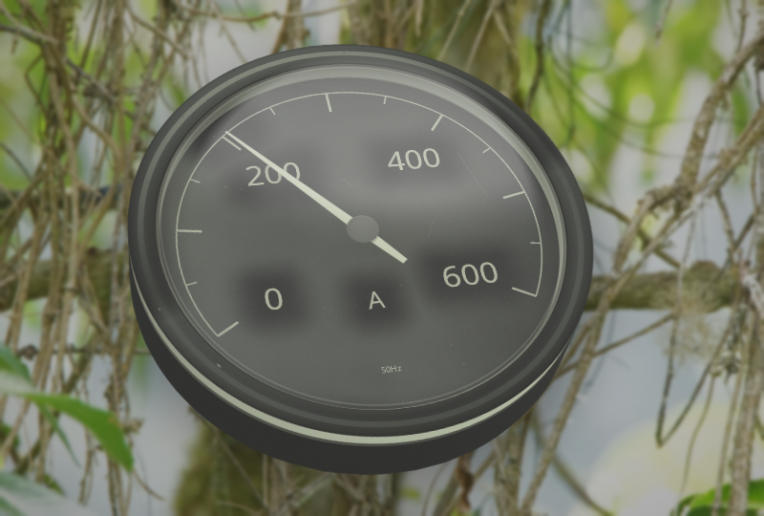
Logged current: value=200 unit=A
